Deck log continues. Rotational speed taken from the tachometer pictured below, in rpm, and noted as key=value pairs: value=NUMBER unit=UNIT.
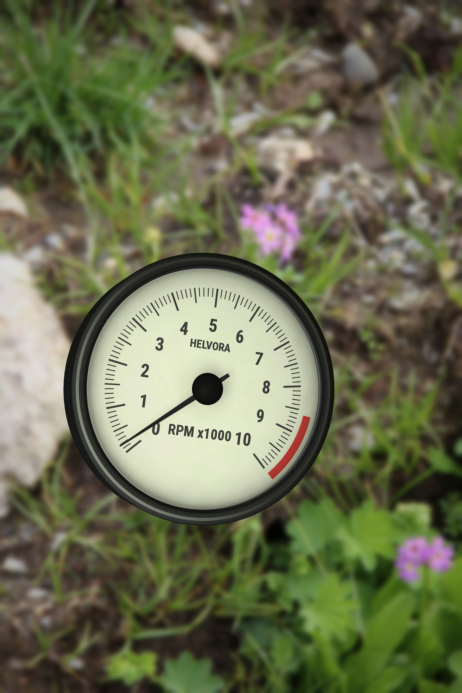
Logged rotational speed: value=200 unit=rpm
